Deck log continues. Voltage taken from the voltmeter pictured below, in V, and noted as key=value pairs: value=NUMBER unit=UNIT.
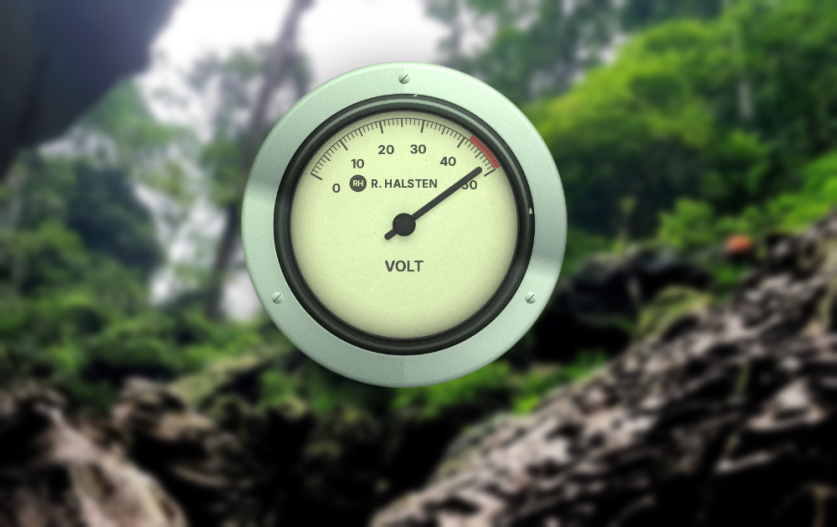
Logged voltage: value=48 unit=V
